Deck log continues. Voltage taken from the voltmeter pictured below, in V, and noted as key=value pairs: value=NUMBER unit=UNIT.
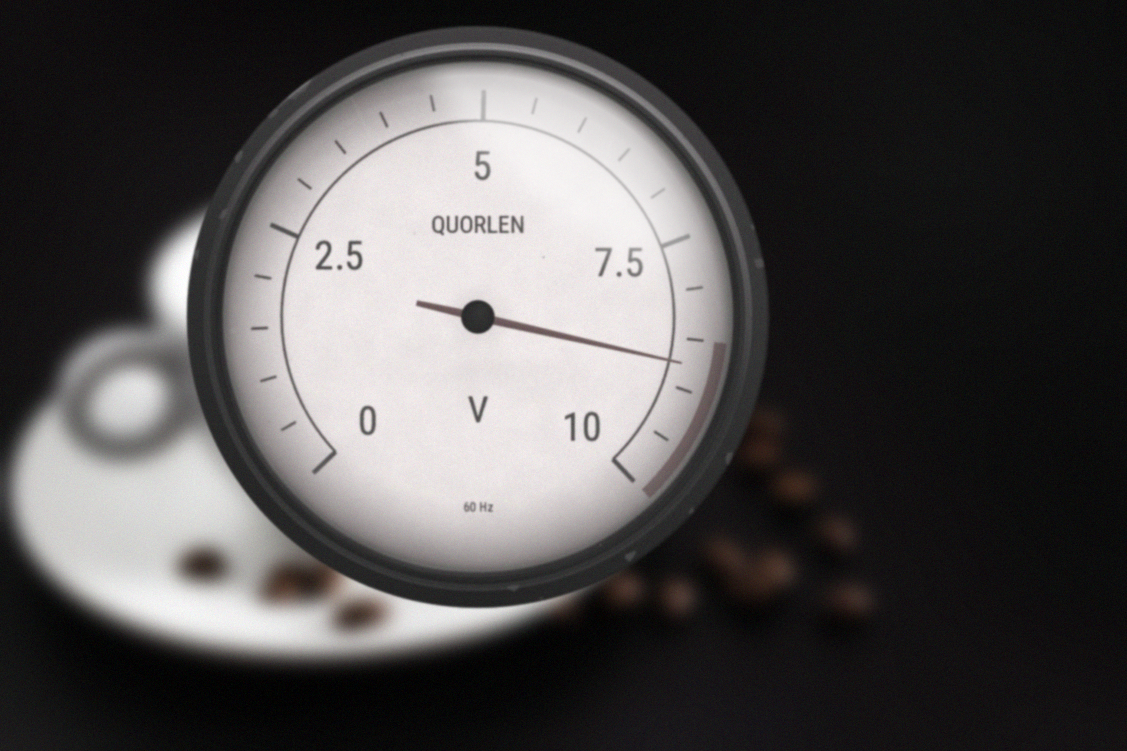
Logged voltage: value=8.75 unit=V
